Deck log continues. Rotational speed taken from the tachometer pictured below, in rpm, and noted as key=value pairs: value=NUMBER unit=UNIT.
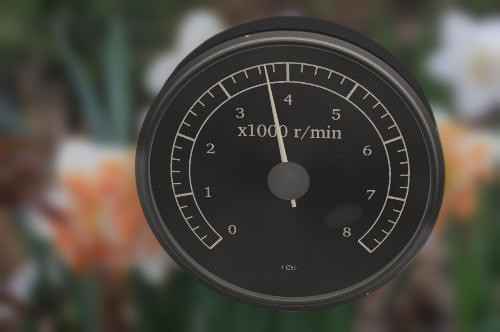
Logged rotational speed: value=3700 unit=rpm
